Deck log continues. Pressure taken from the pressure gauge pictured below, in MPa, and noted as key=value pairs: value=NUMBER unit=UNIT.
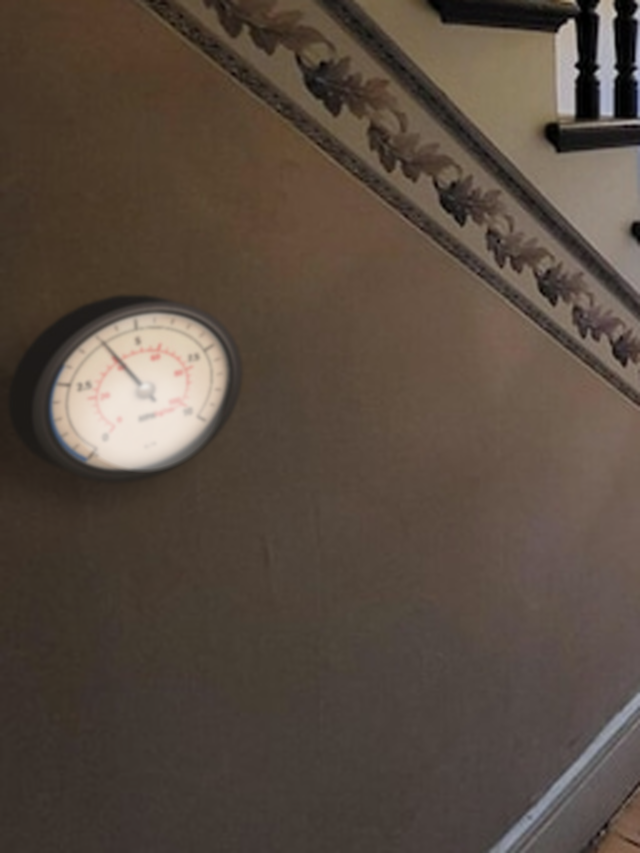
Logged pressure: value=4 unit=MPa
